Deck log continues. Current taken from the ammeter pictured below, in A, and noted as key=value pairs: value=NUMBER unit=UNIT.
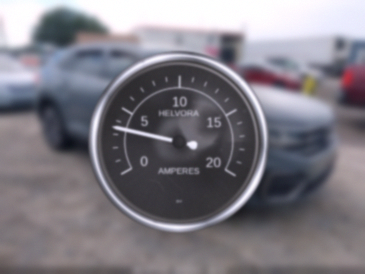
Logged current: value=3.5 unit=A
